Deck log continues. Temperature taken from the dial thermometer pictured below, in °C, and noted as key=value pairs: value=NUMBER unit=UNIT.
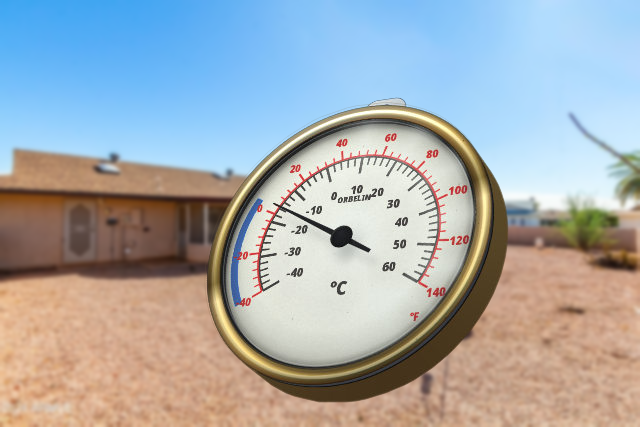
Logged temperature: value=-16 unit=°C
